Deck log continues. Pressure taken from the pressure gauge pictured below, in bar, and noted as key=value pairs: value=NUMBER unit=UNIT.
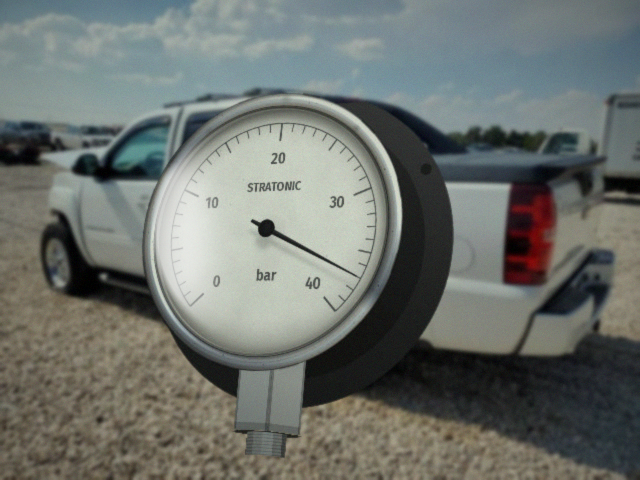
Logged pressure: value=37 unit=bar
